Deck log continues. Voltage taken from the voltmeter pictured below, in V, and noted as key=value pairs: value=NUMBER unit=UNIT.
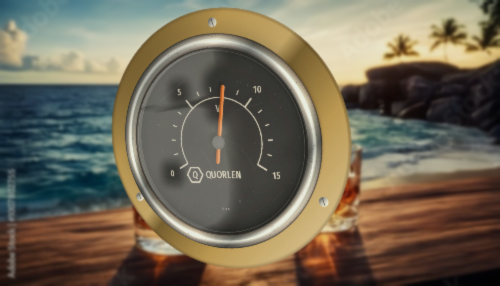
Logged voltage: value=8 unit=V
